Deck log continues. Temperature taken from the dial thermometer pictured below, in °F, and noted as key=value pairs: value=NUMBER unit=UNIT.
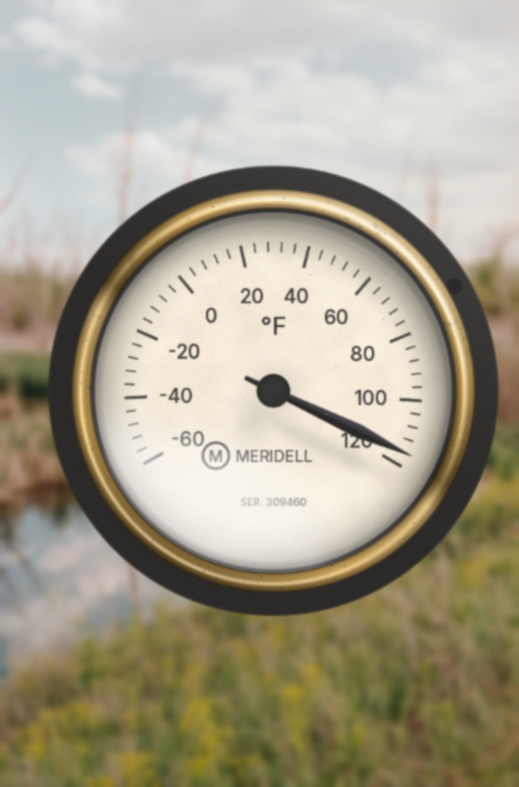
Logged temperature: value=116 unit=°F
